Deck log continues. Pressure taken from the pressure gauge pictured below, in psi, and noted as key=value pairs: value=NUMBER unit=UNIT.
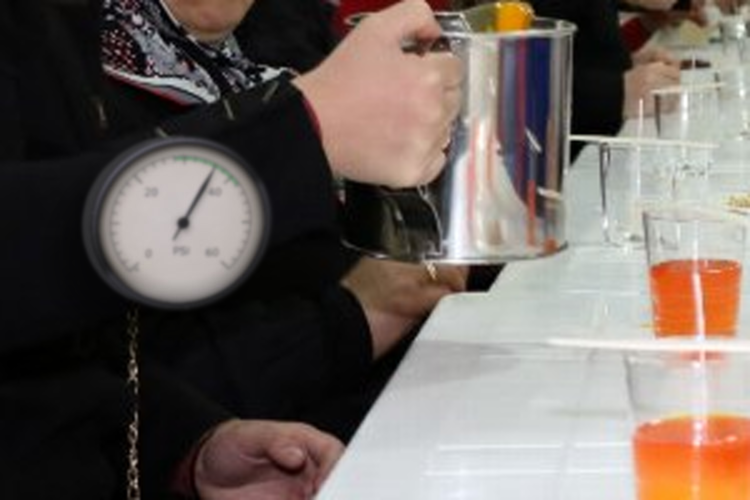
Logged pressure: value=36 unit=psi
